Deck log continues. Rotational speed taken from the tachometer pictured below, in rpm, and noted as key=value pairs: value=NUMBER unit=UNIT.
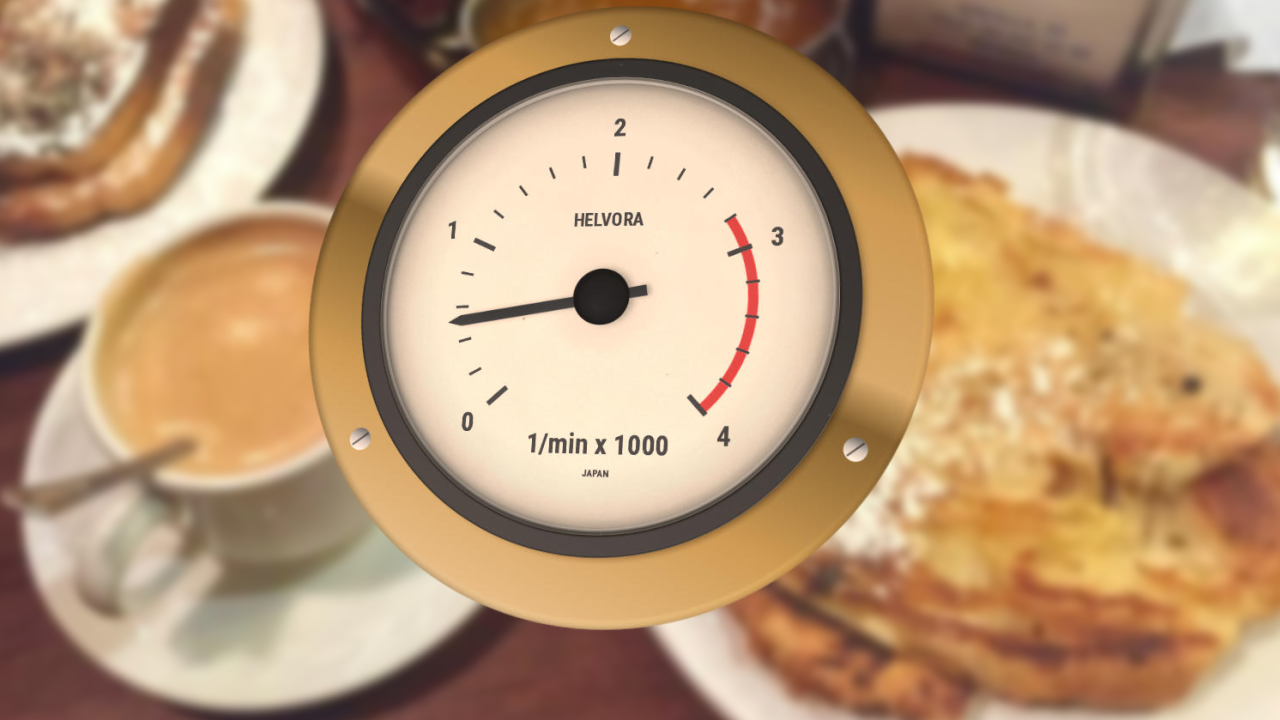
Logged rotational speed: value=500 unit=rpm
